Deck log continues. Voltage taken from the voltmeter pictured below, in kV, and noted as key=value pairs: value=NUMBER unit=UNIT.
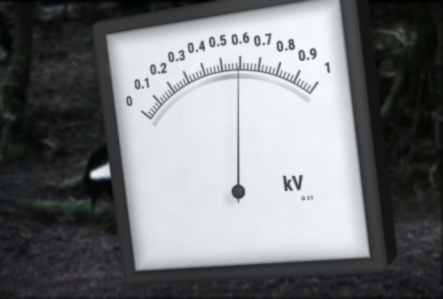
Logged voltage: value=0.6 unit=kV
